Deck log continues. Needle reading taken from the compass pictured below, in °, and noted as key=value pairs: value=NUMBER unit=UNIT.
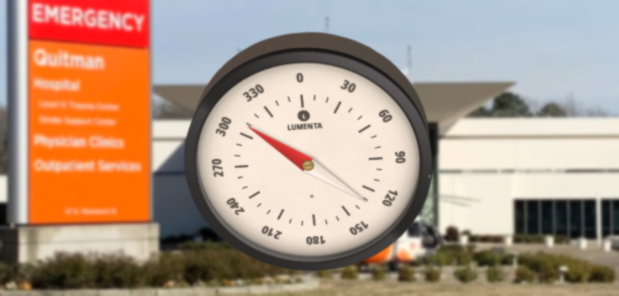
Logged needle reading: value=310 unit=°
